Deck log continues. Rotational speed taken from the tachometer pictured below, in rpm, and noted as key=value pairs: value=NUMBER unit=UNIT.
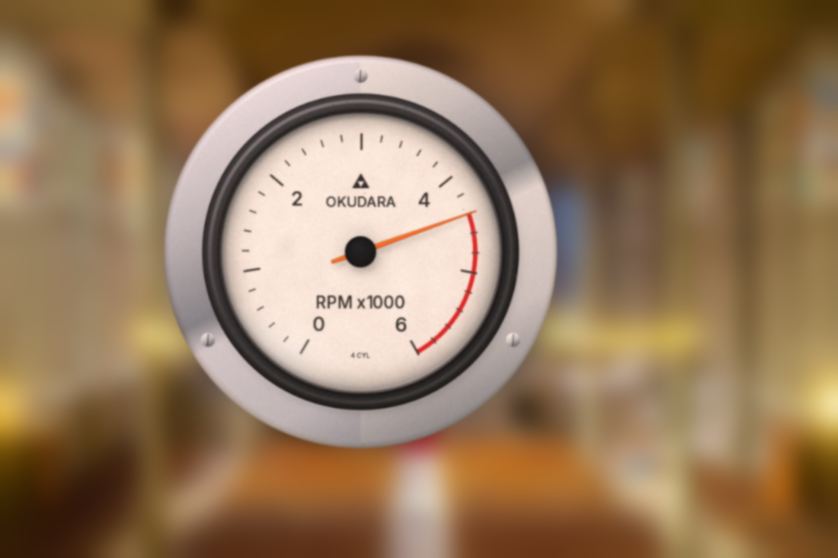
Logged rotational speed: value=4400 unit=rpm
